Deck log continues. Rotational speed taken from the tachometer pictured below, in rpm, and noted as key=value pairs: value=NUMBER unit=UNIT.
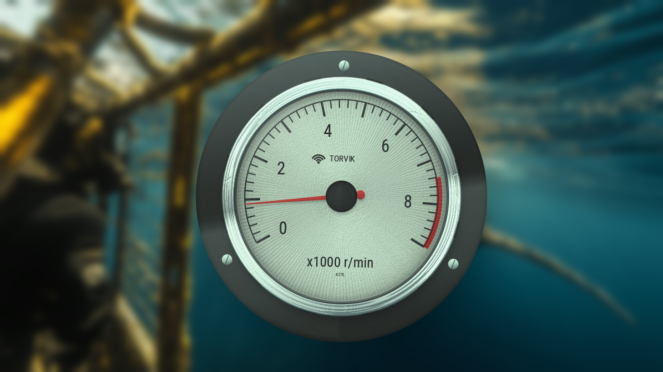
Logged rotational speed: value=900 unit=rpm
